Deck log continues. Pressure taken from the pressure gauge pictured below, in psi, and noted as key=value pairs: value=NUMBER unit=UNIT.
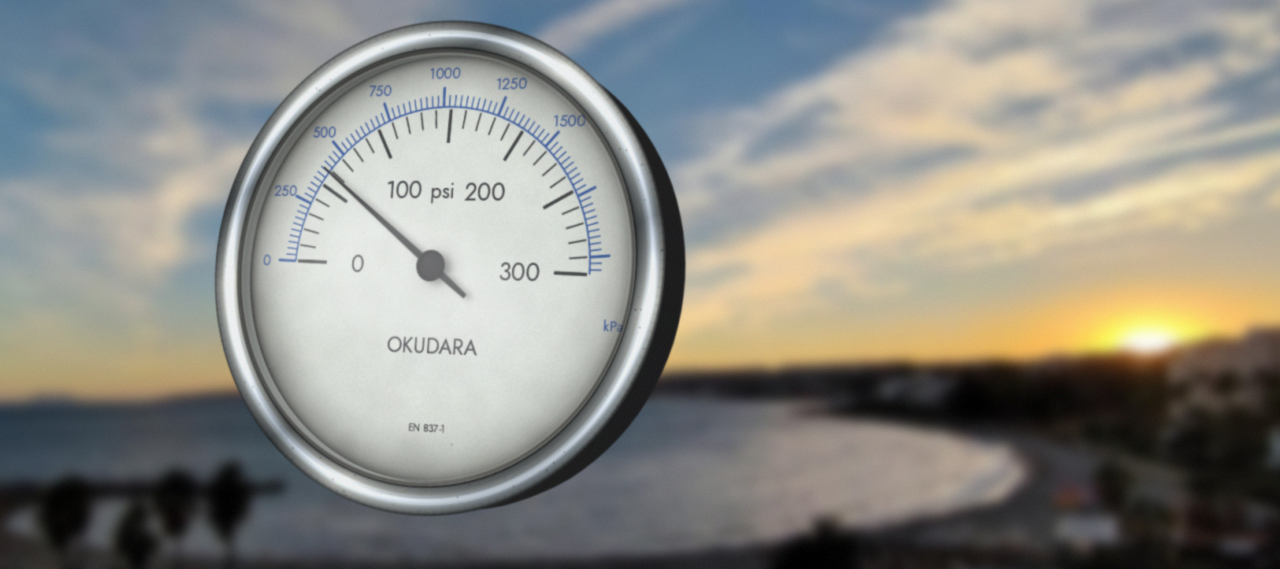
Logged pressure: value=60 unit=psi
